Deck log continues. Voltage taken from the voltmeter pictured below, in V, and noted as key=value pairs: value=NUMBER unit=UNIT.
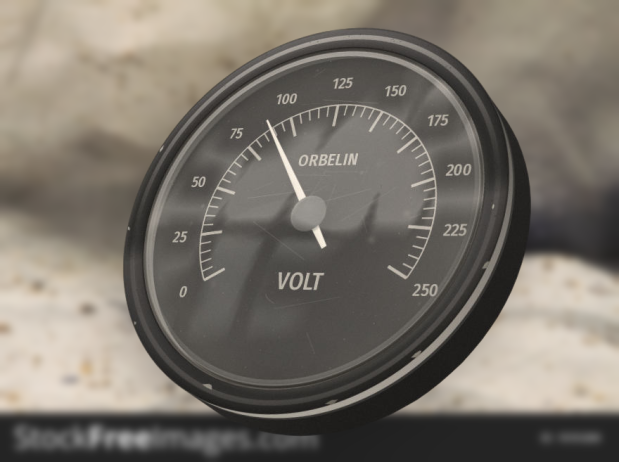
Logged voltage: value=90 unit=V
